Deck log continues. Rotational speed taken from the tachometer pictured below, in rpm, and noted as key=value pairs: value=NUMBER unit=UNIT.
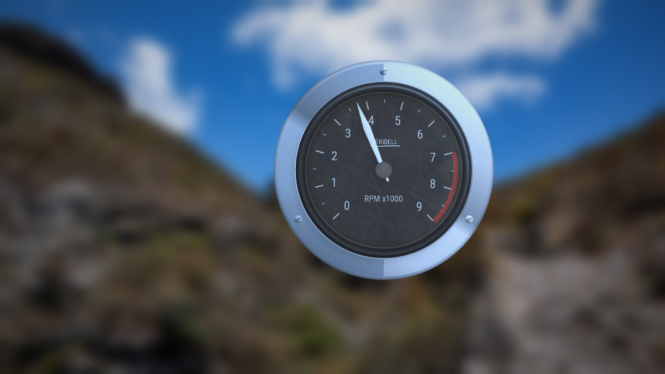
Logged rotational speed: value=3750 unit=rpm
